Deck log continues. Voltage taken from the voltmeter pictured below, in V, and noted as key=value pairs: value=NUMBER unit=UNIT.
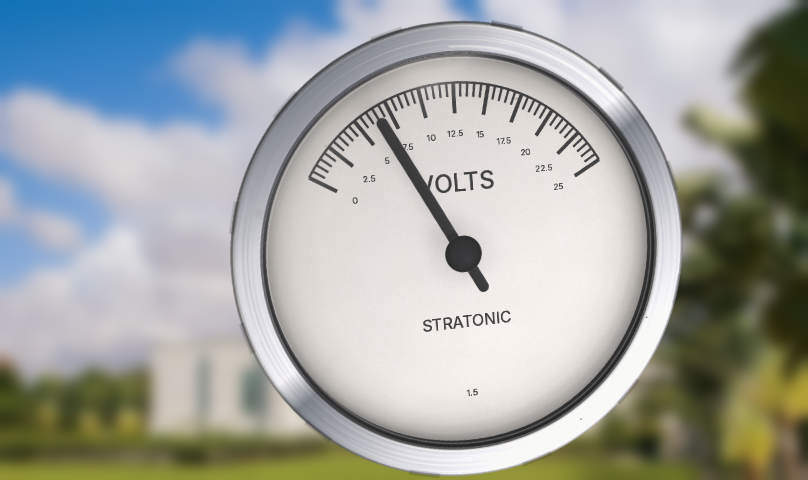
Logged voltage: value=6.5 unit=V
